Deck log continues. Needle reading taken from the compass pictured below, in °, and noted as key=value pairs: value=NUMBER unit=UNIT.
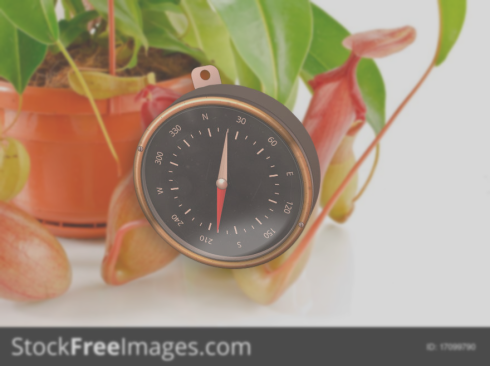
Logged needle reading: value=200 unit=°
